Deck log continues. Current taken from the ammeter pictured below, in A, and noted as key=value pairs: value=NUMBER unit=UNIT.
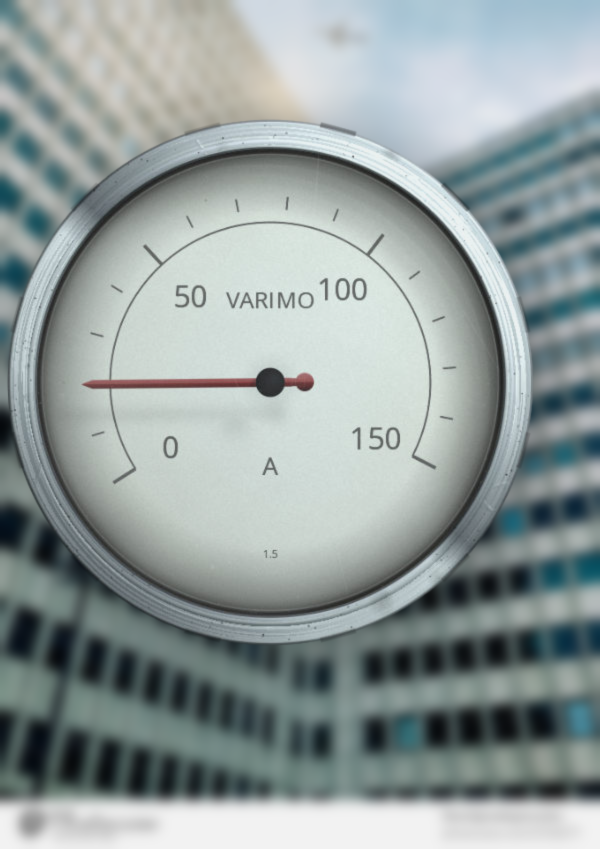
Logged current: value=20 unit=A
